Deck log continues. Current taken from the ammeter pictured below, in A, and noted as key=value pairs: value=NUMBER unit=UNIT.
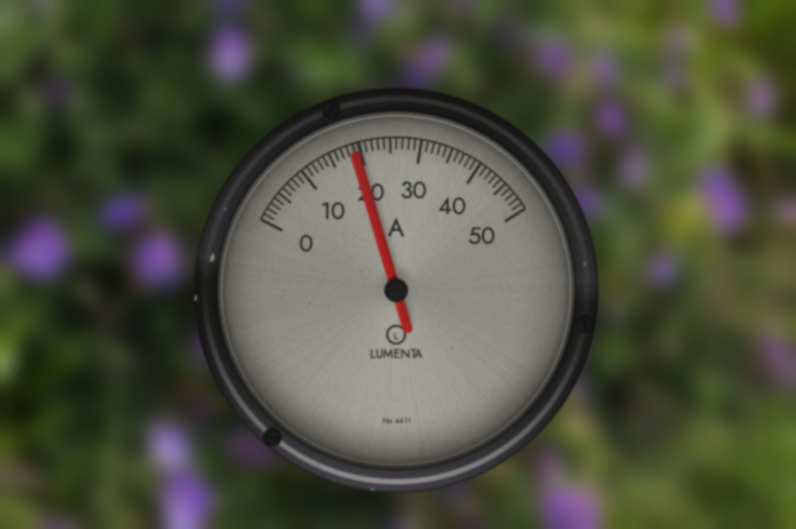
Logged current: value=19 unit=A
